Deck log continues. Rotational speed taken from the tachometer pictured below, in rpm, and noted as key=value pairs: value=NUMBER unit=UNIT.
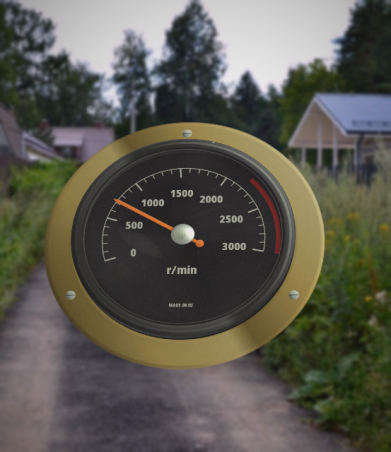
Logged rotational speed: value=700 unit=rpm
